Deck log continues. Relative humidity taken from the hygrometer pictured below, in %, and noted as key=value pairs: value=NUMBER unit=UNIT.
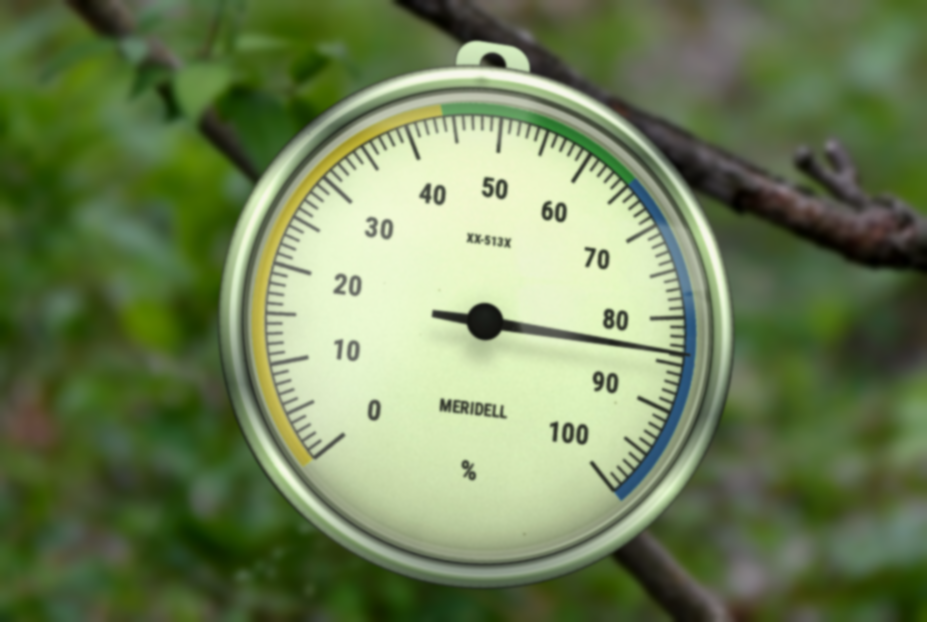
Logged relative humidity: value=84 unit=%
